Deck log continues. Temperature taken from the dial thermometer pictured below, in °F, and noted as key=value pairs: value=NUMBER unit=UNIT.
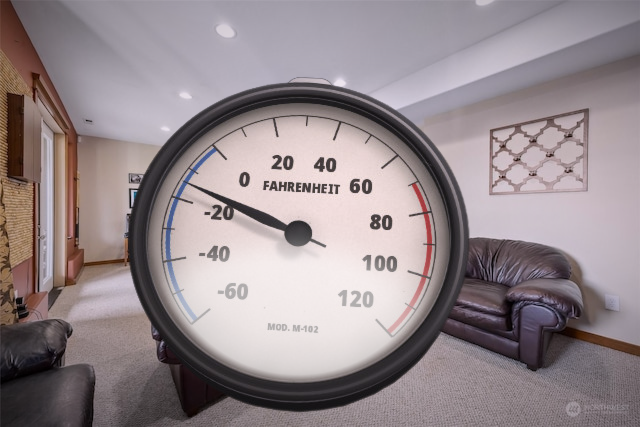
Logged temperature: value=-15 unit=°F
